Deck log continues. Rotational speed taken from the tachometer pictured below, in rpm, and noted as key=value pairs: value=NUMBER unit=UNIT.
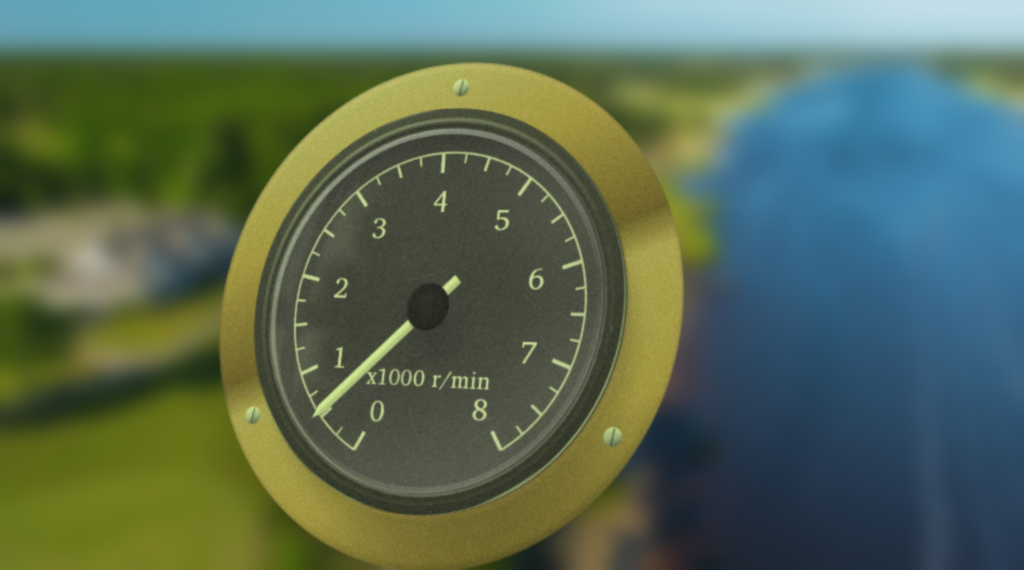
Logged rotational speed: value=500 unit=rpm
